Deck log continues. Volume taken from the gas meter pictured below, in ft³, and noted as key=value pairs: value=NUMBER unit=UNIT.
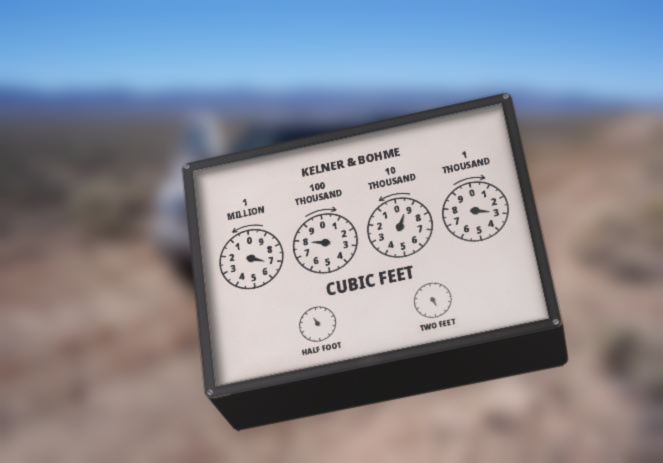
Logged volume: value=679300 unit=ft³
